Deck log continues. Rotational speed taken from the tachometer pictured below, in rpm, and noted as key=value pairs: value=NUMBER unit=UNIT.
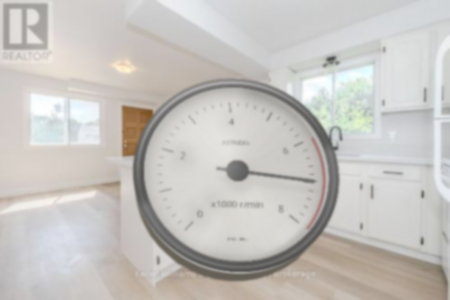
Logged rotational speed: value=7000 unit=rpm
